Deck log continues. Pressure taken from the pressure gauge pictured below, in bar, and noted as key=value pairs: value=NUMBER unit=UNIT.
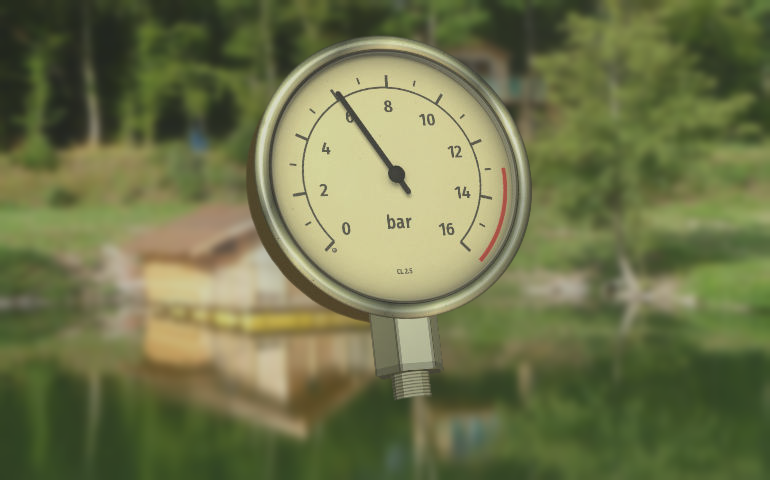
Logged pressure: value=6 unit=bar
